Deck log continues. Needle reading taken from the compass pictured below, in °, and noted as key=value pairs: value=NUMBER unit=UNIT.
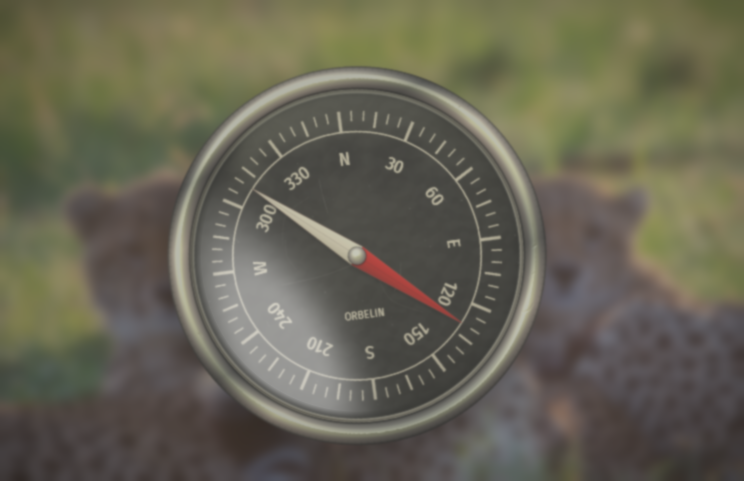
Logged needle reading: value=130 unit=°
